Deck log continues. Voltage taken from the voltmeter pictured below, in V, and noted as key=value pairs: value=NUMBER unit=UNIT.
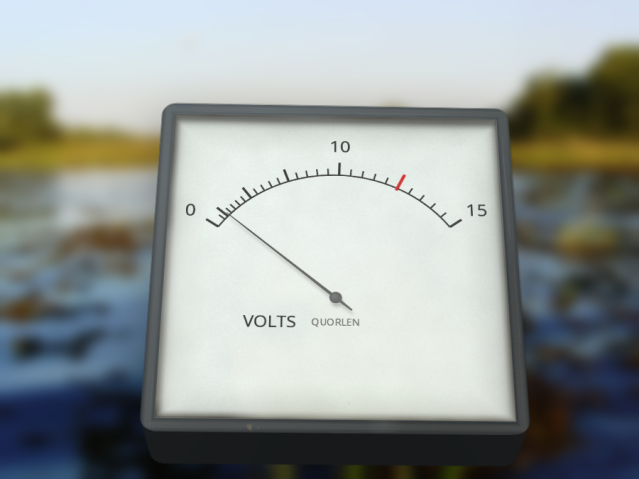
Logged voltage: value=2.5 unit=V
